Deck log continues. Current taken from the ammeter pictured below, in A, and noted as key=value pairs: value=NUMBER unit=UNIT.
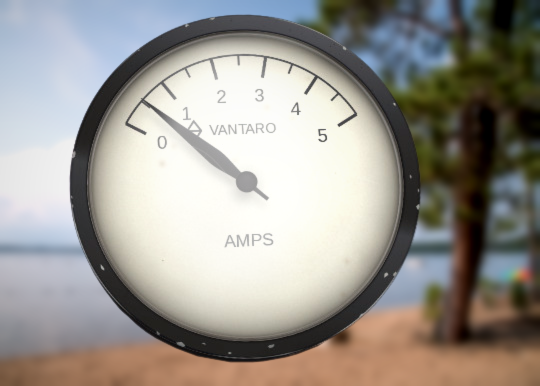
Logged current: value=0.5 unit=A
